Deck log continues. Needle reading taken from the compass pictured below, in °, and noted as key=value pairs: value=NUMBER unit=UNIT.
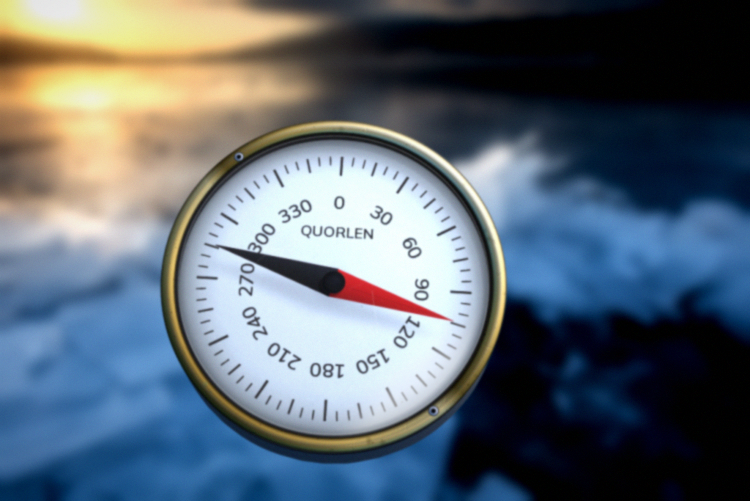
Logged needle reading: value=105 unit=°
